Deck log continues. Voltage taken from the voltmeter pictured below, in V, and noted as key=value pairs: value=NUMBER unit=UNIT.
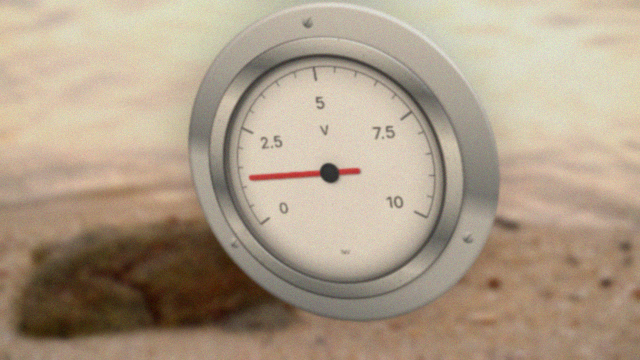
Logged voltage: value=1.25 unit=V
